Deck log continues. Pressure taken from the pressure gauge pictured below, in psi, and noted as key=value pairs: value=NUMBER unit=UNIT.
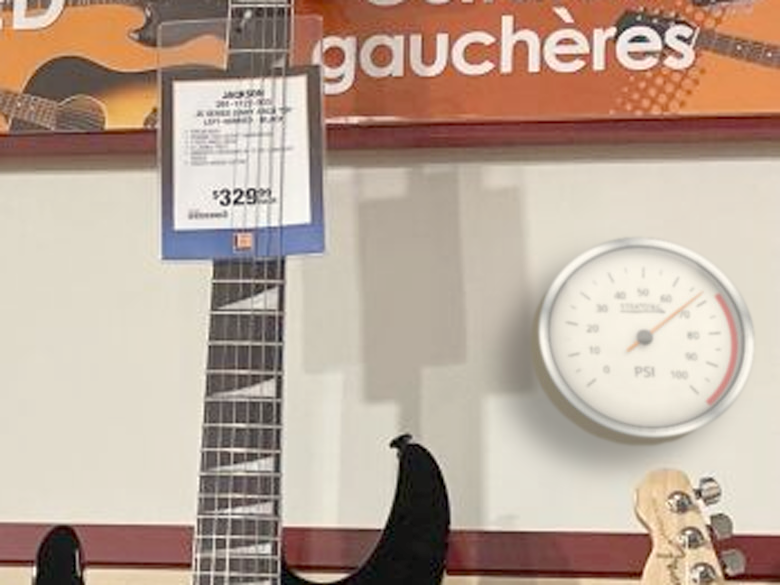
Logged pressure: value=67.5 unit=psi
